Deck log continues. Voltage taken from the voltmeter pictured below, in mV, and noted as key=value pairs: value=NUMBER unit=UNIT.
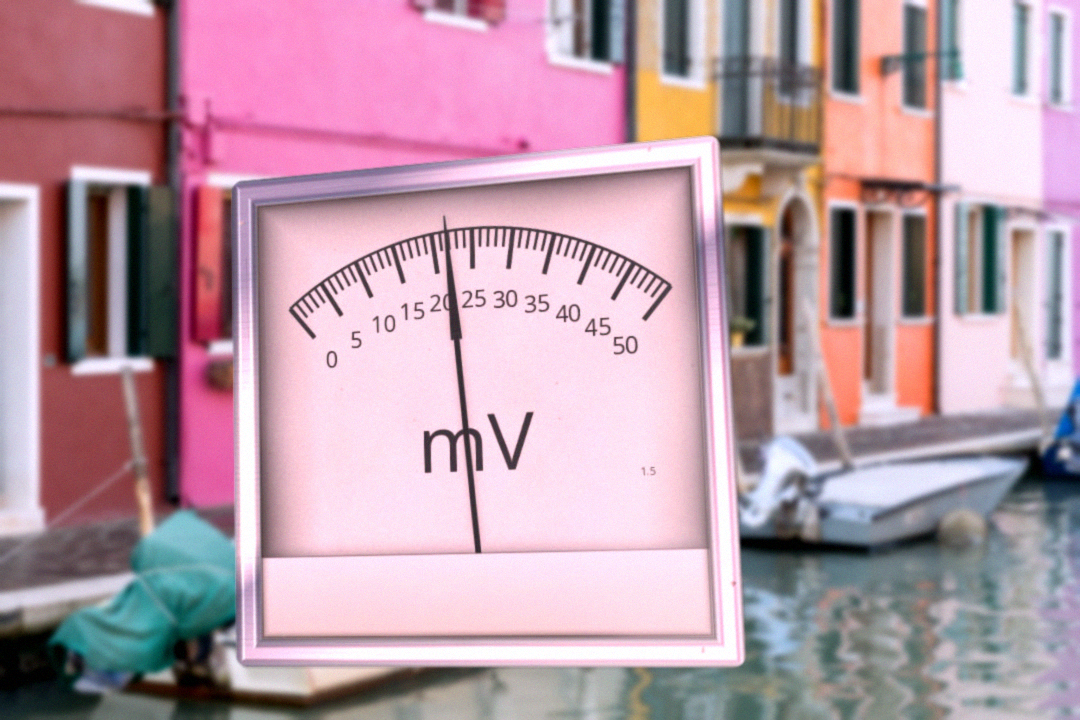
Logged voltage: value=22 unit=mV
